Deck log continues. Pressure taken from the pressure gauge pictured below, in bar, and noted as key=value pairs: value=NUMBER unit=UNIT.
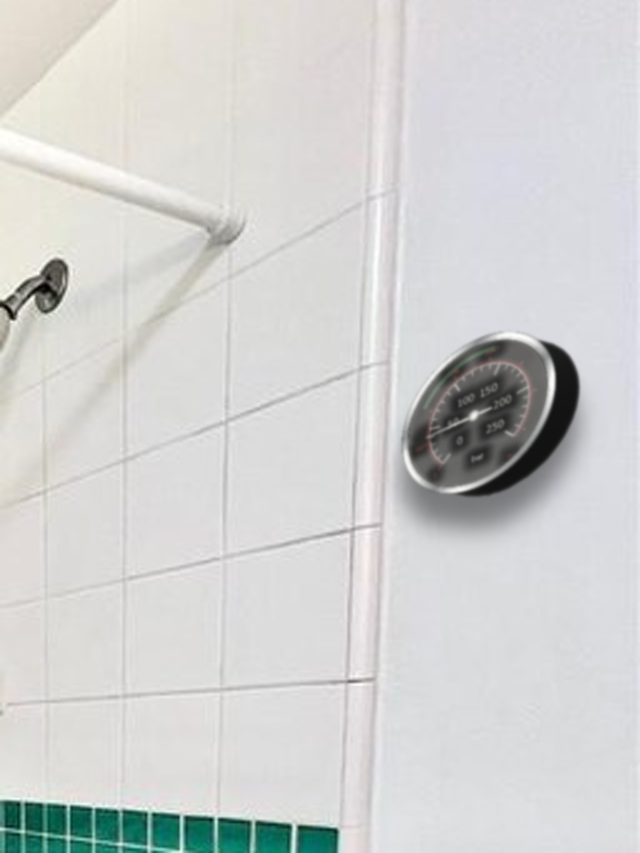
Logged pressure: value=40 unit=bar
